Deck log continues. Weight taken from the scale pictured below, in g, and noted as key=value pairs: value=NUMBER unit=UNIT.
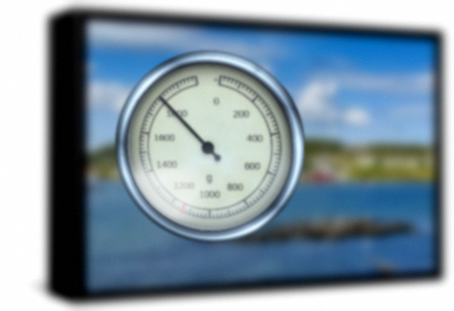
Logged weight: value=1800 unit=g
